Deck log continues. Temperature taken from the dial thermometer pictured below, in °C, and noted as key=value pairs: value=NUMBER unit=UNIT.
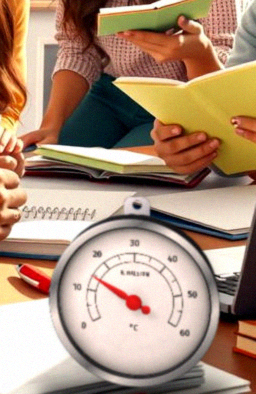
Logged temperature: value=15 unit=°C
